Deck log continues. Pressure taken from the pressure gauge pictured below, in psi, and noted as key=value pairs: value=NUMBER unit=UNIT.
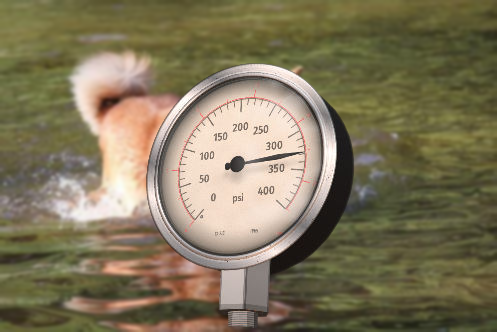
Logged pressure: value=330 unit=psi
